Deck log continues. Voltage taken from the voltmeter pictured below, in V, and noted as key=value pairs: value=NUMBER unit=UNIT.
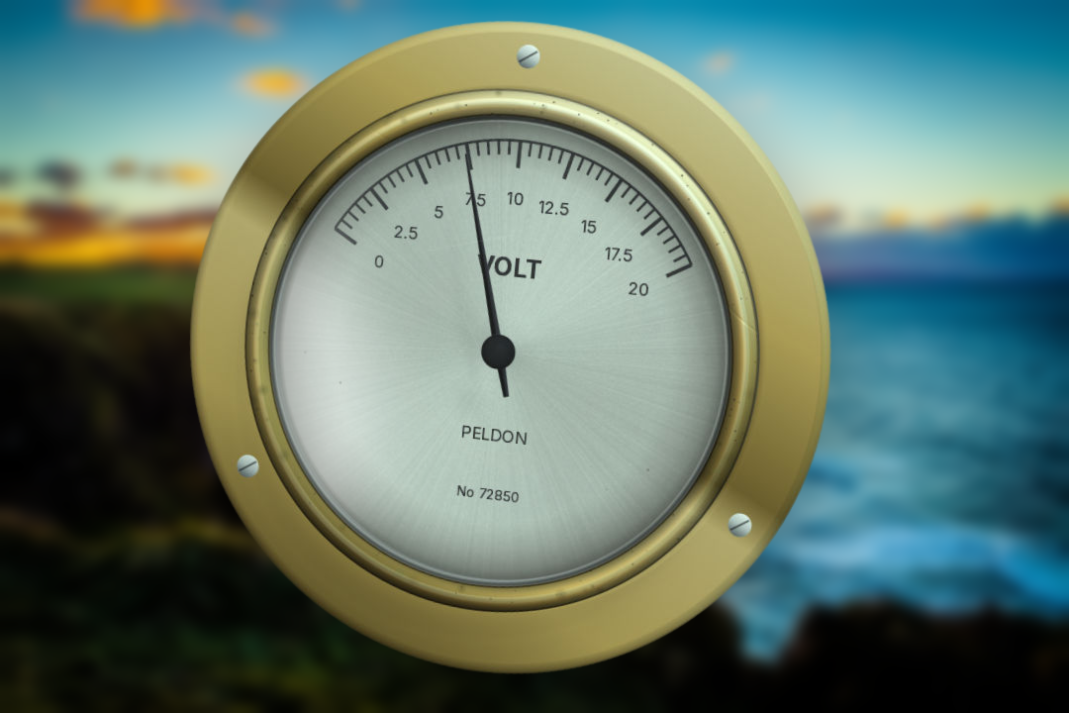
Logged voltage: value=7.5 unit=V
